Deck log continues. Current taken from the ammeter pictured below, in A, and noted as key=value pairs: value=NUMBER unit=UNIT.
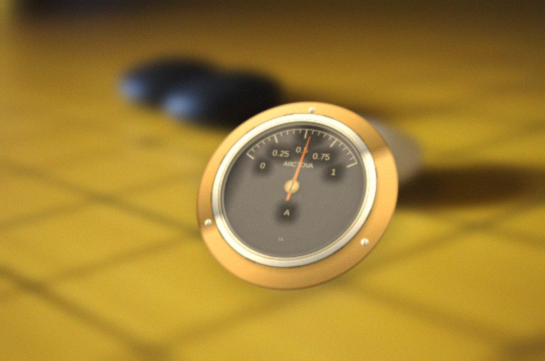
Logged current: value=0.55 unit=A
